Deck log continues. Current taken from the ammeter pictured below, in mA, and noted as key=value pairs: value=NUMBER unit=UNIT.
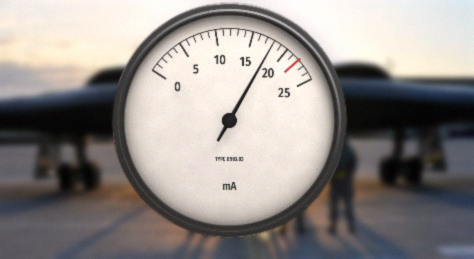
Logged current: value=18 unit=mA
